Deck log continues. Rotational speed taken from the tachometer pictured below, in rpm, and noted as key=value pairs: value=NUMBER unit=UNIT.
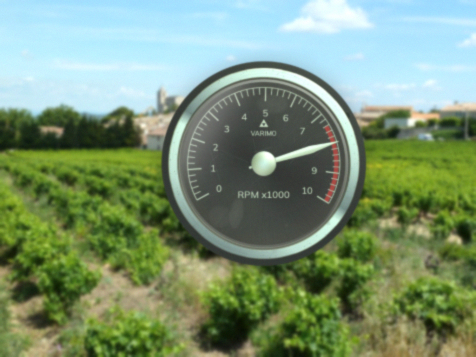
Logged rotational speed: value=8000 unit=rpm
